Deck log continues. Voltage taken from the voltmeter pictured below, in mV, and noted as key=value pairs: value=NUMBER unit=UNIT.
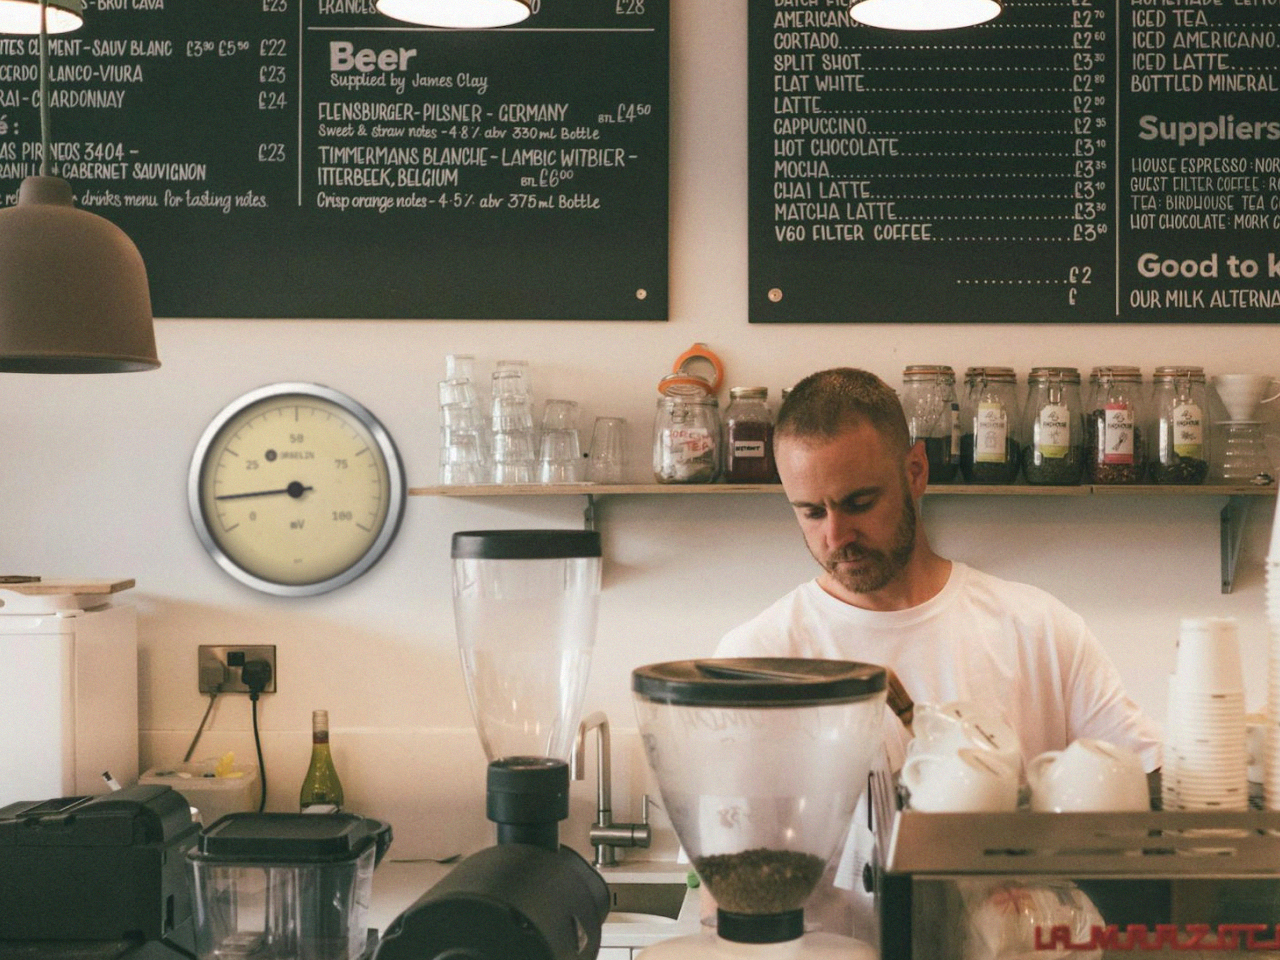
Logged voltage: value=10 unit=mV
